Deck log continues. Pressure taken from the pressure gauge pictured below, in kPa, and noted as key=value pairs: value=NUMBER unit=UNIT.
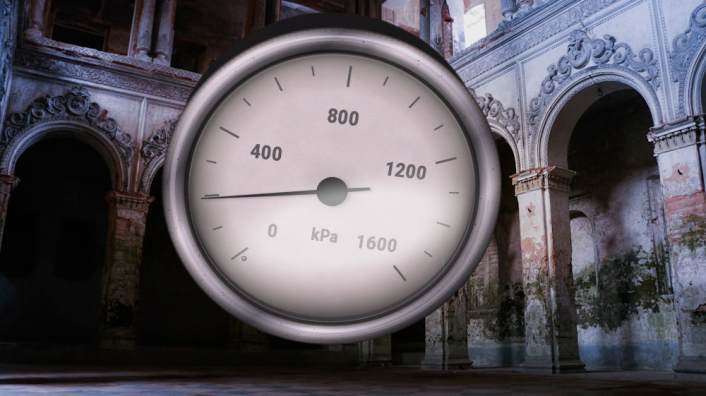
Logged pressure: value=200 unit=kPa
